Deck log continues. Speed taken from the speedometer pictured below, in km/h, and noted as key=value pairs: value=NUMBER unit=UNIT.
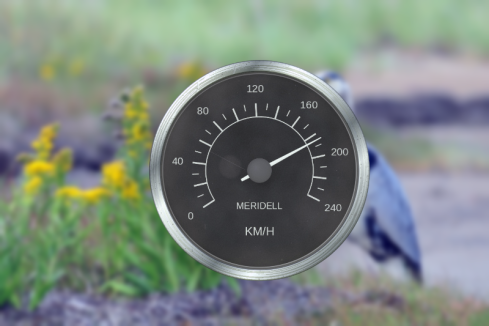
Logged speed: value=185 unit=km/h
